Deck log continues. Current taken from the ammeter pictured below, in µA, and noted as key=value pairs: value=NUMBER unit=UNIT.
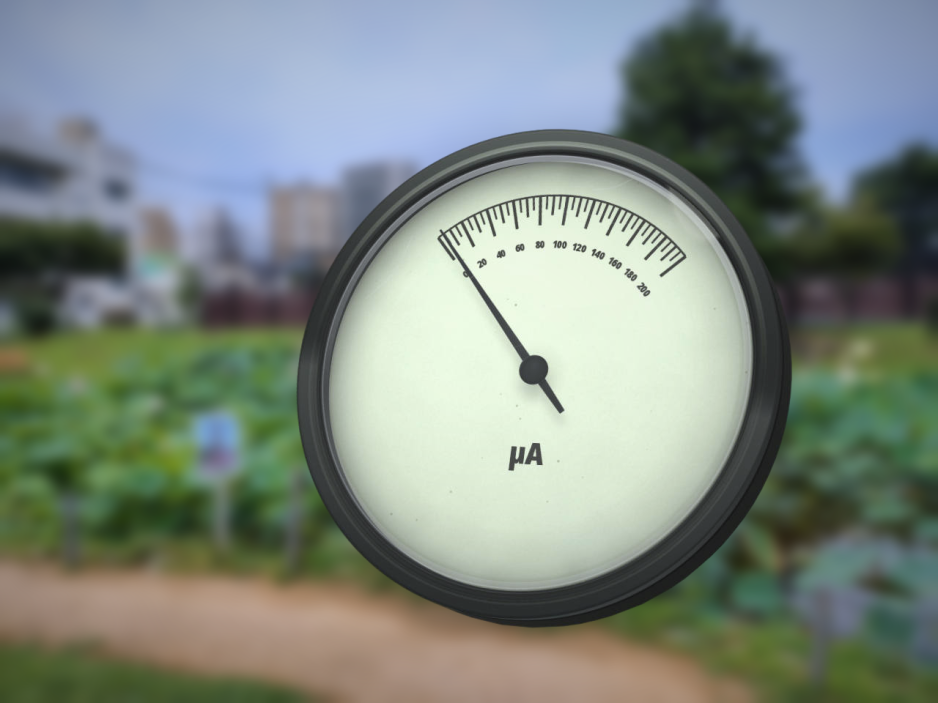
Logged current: value=5 unit=µA
